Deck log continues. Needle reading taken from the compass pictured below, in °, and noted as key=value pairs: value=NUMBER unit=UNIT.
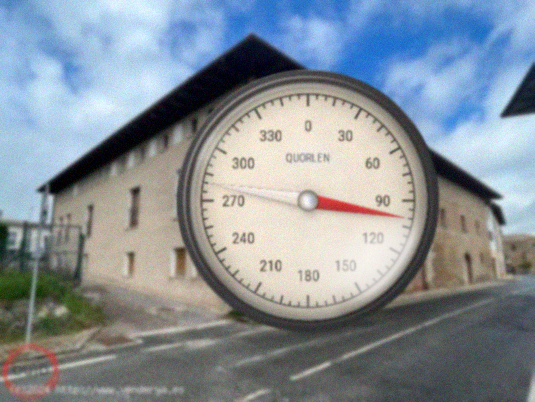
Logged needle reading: value=100 unit=°
